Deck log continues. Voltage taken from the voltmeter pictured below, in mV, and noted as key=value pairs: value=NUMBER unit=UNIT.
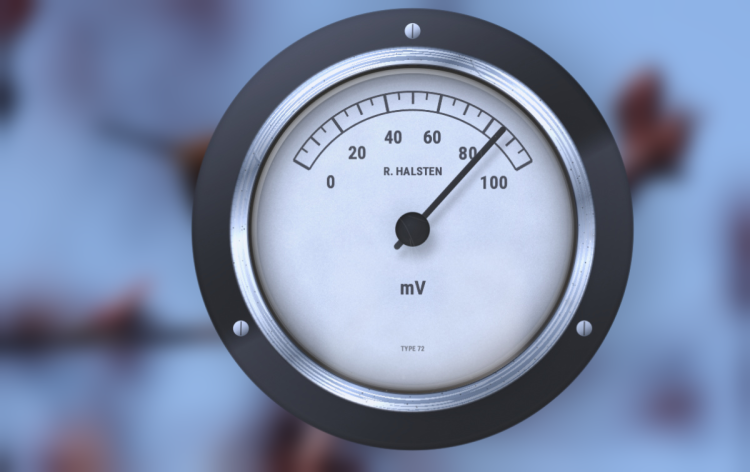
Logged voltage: value=85 unit=mV
